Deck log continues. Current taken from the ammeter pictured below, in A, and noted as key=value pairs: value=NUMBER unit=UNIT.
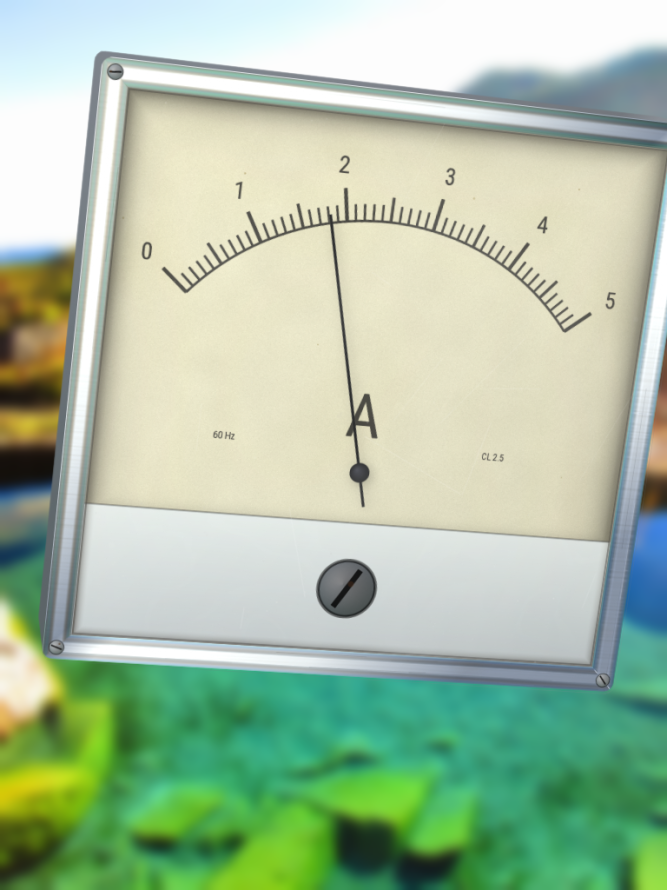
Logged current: value=1.8 unit=A
